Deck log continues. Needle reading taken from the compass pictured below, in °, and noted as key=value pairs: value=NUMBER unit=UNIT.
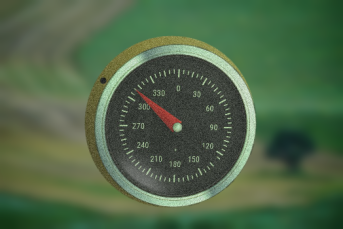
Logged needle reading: value=310 unit=°
